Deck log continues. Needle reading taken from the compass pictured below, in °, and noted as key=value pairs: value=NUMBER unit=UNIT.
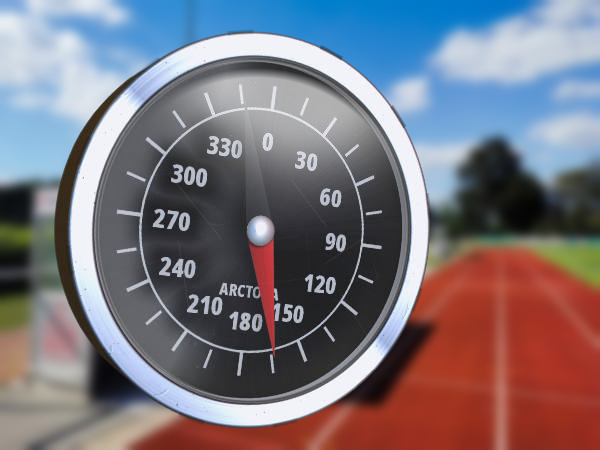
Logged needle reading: value=165 unit=°
